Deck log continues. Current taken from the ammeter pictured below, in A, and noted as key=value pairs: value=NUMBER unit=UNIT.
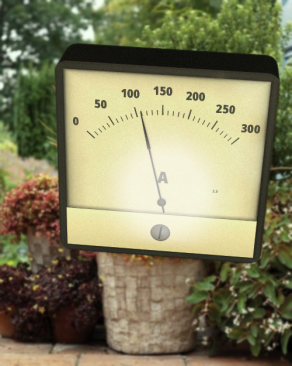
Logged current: value=110 unit=A
